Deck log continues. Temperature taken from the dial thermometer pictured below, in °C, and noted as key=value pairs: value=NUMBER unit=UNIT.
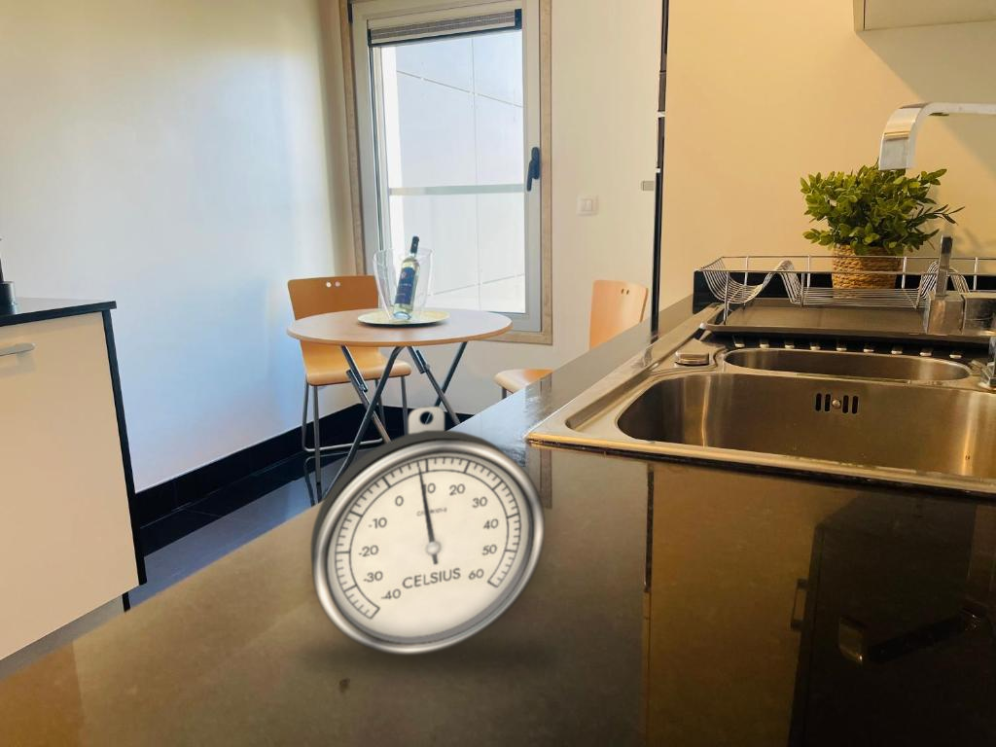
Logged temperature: value=8 unit=°C
